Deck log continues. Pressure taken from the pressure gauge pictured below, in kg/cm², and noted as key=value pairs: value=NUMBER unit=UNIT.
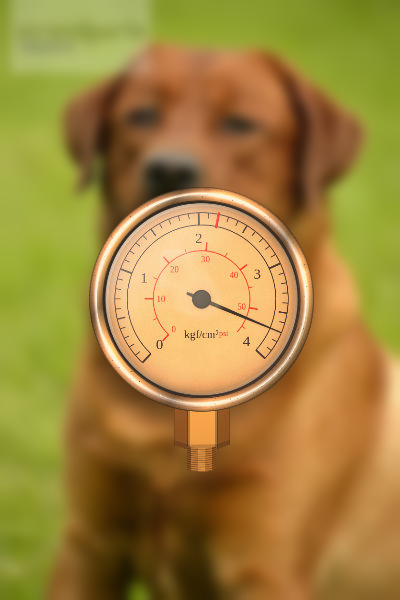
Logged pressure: value=3.7 unit=kg/cm²
